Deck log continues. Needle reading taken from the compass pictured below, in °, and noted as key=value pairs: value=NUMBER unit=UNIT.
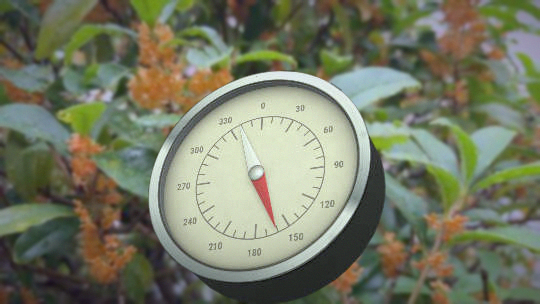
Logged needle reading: value=160 unit=°
